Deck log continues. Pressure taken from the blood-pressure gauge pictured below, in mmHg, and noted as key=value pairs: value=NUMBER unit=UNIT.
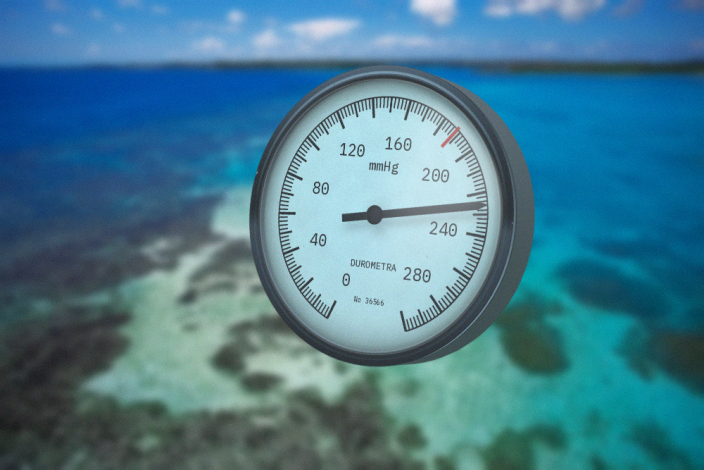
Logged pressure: value=226 unit=mmHg
